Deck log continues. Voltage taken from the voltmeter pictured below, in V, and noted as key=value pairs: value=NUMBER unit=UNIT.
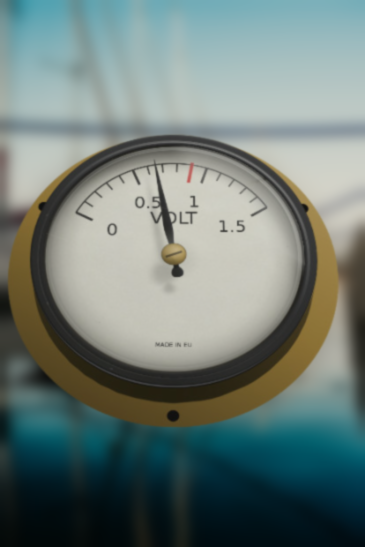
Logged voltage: value=0.65 unit=V
